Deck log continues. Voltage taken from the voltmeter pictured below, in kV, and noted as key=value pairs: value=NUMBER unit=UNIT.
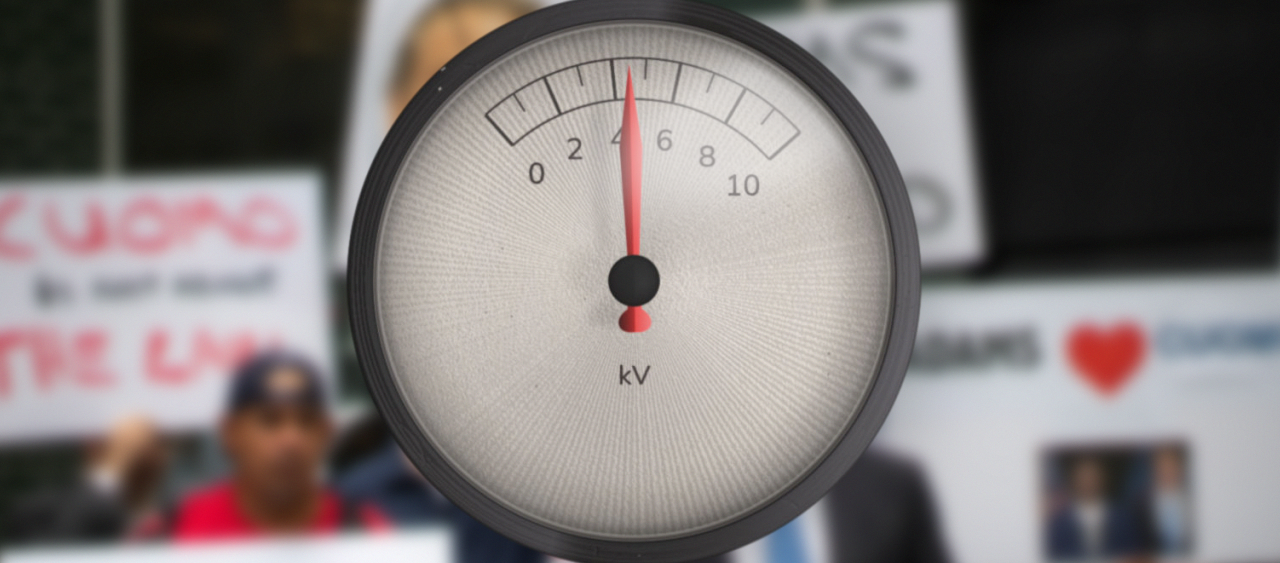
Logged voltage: value=4.5 unit=kV
